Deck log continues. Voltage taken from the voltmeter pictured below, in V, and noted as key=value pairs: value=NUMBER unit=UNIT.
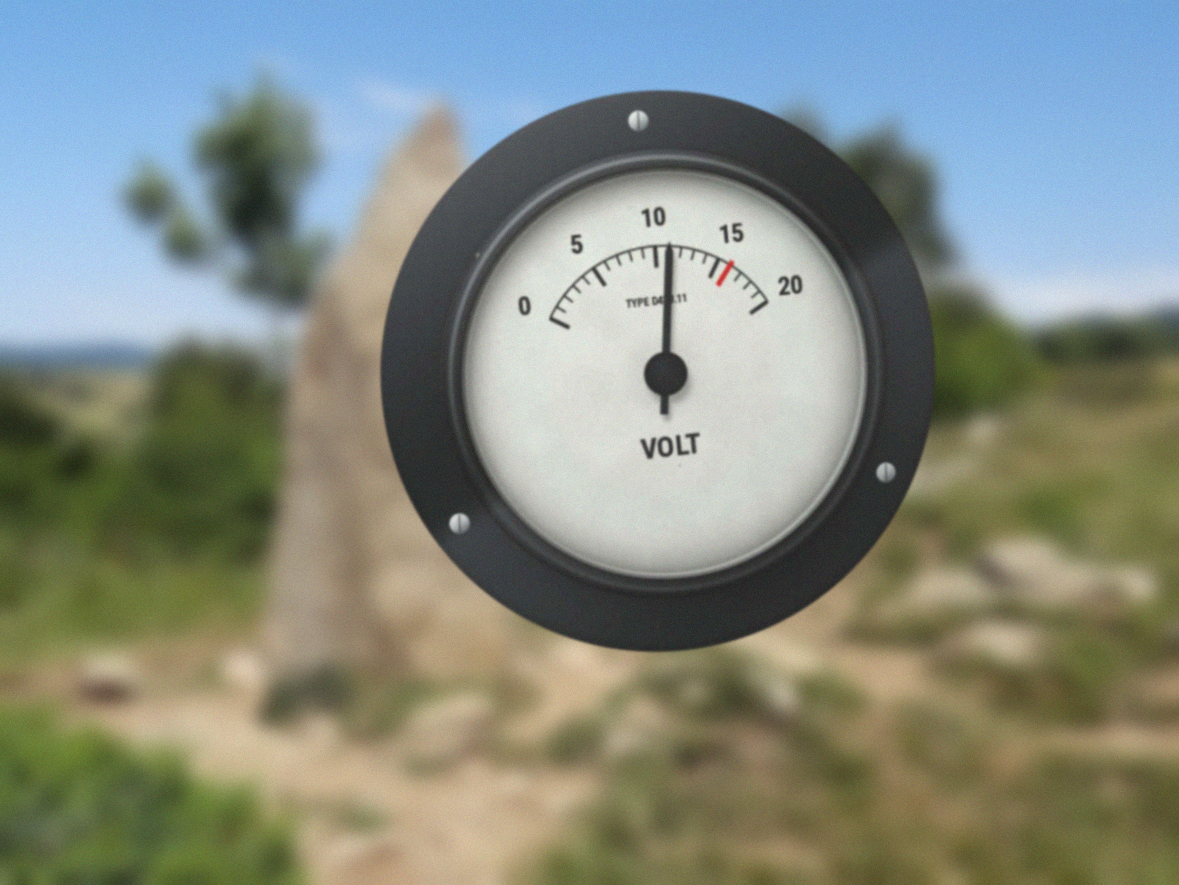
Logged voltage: value=11 unit=V
